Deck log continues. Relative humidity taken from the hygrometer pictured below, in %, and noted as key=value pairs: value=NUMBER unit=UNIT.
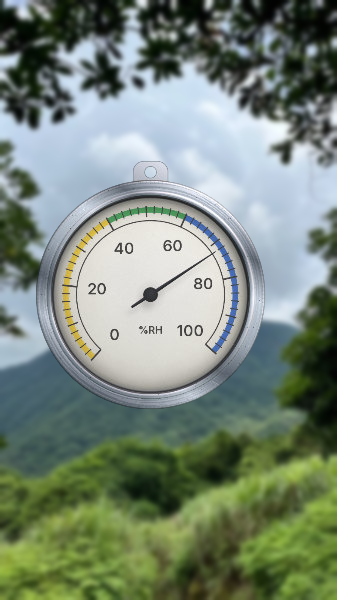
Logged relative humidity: value=72 unit=%
